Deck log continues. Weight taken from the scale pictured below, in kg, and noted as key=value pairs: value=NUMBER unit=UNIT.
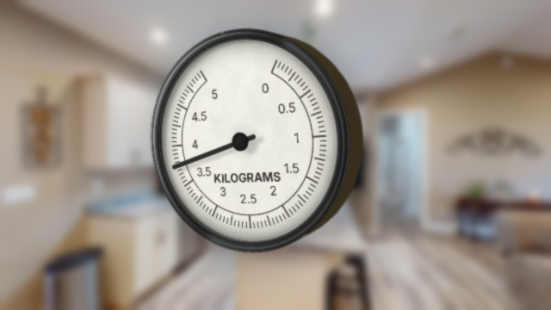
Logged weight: value=3.75 unit=kg
